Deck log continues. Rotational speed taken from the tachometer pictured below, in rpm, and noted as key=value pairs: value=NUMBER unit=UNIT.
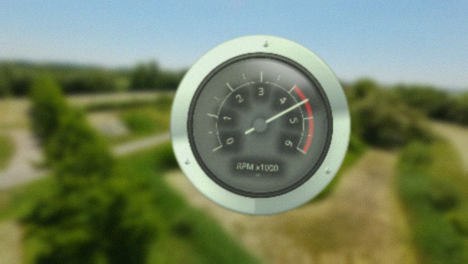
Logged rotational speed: value=4500 unit=rpm
